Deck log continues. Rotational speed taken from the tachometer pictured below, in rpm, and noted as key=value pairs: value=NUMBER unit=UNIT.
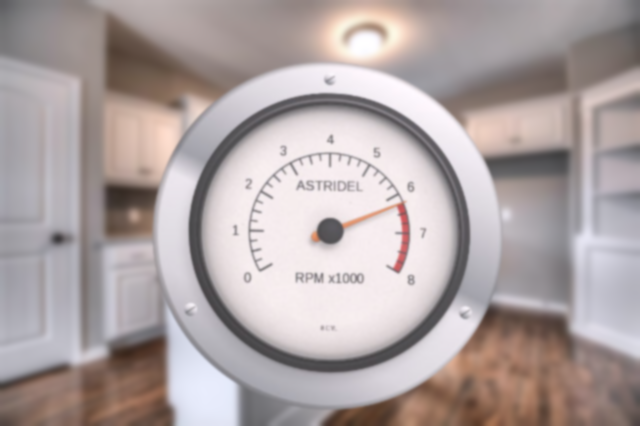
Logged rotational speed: value=6250 unit=rpm
